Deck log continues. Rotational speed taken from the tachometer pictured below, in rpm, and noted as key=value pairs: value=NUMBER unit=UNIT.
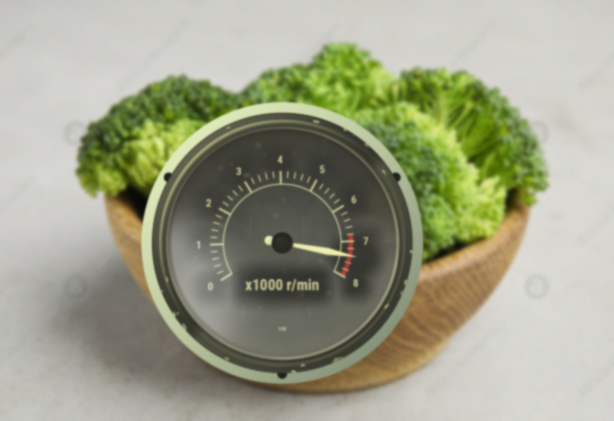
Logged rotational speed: value=7400 unit=rpm
